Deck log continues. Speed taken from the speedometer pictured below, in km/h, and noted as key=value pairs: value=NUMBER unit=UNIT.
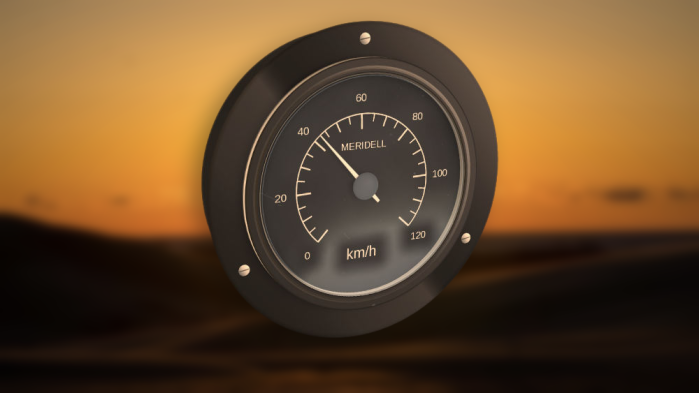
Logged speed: value=42.5 unit=km/h
